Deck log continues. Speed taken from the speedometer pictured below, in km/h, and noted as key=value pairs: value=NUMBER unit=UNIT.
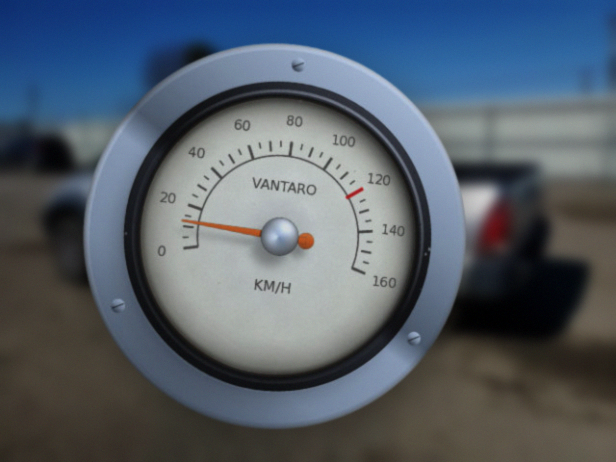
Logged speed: value=12.5 unit=km/h
